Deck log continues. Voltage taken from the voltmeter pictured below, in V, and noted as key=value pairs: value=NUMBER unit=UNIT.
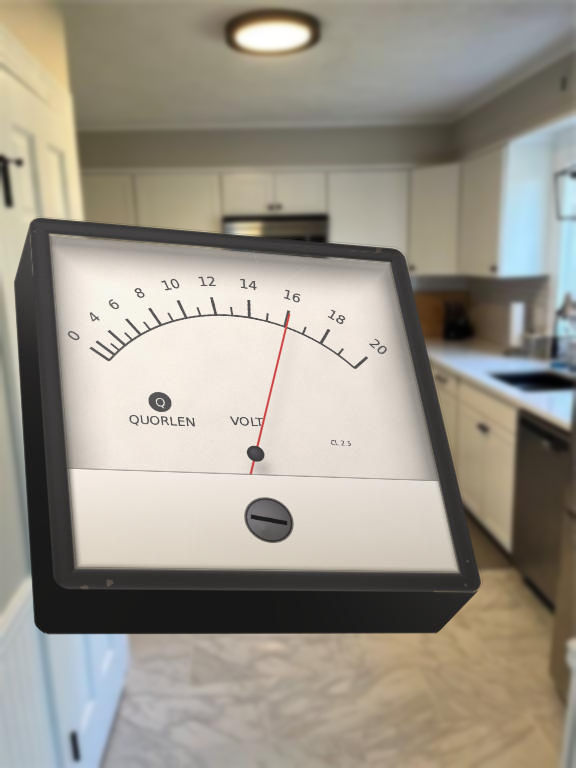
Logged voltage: value=16 unit=V
